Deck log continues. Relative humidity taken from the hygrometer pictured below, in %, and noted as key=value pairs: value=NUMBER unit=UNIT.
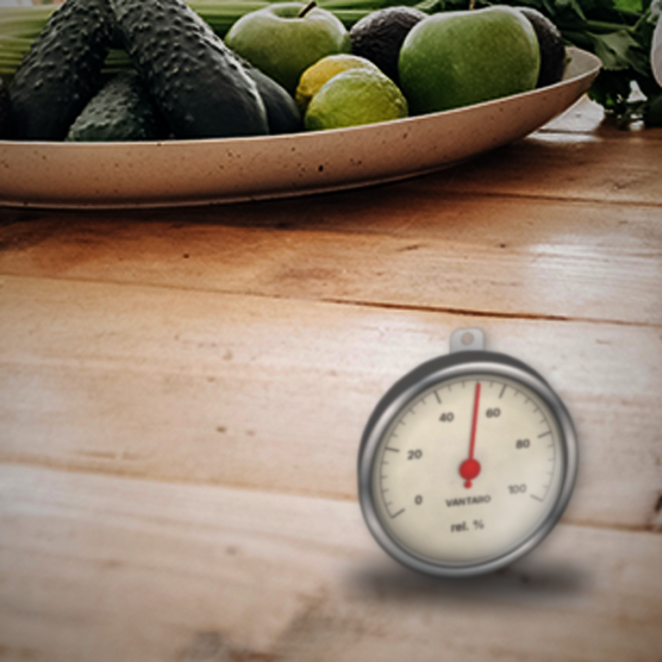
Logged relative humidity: value=52 unit=%
